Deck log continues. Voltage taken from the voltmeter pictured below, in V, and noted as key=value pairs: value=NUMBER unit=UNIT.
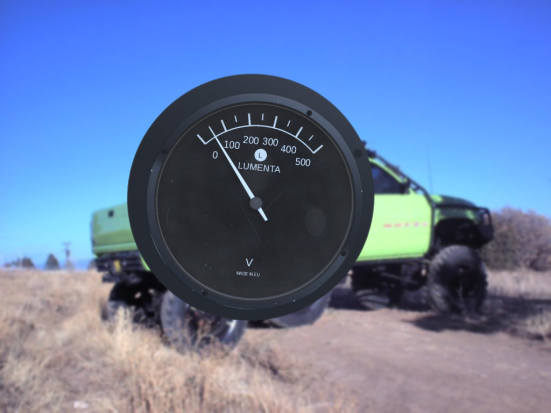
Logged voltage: value=50 unit=V
